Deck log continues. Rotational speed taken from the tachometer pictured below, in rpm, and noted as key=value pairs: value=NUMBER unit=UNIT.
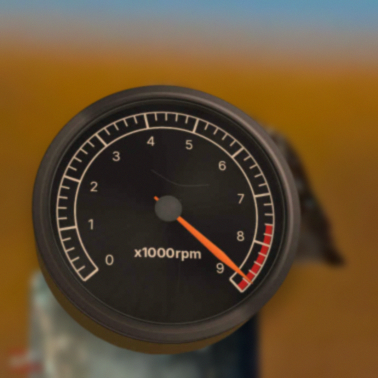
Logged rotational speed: value=8800 unit=rpm
